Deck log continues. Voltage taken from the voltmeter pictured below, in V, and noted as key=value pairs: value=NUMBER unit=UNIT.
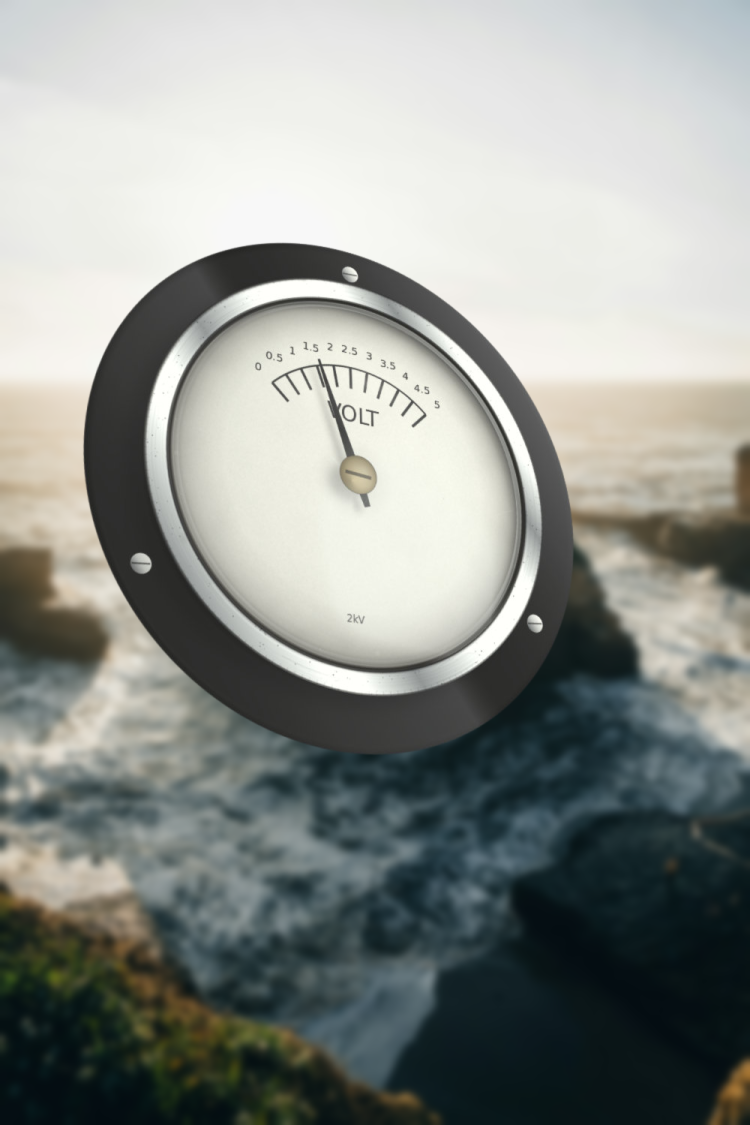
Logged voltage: value=1.5 unit=V
